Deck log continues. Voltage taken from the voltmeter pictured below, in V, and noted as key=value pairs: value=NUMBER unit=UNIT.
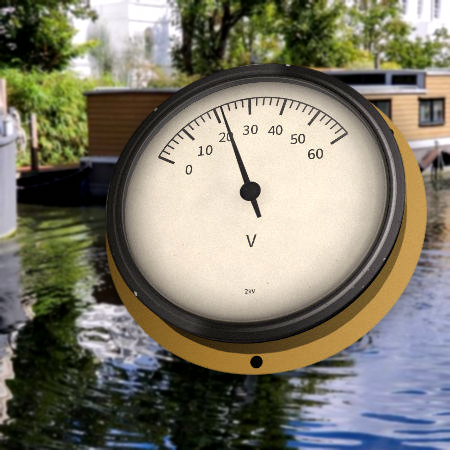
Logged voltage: value=22 unit=V
